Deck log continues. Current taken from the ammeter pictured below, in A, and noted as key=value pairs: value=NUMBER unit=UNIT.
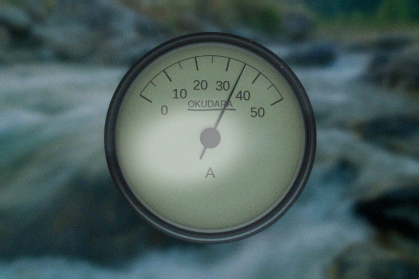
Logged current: value=35 unit=A
